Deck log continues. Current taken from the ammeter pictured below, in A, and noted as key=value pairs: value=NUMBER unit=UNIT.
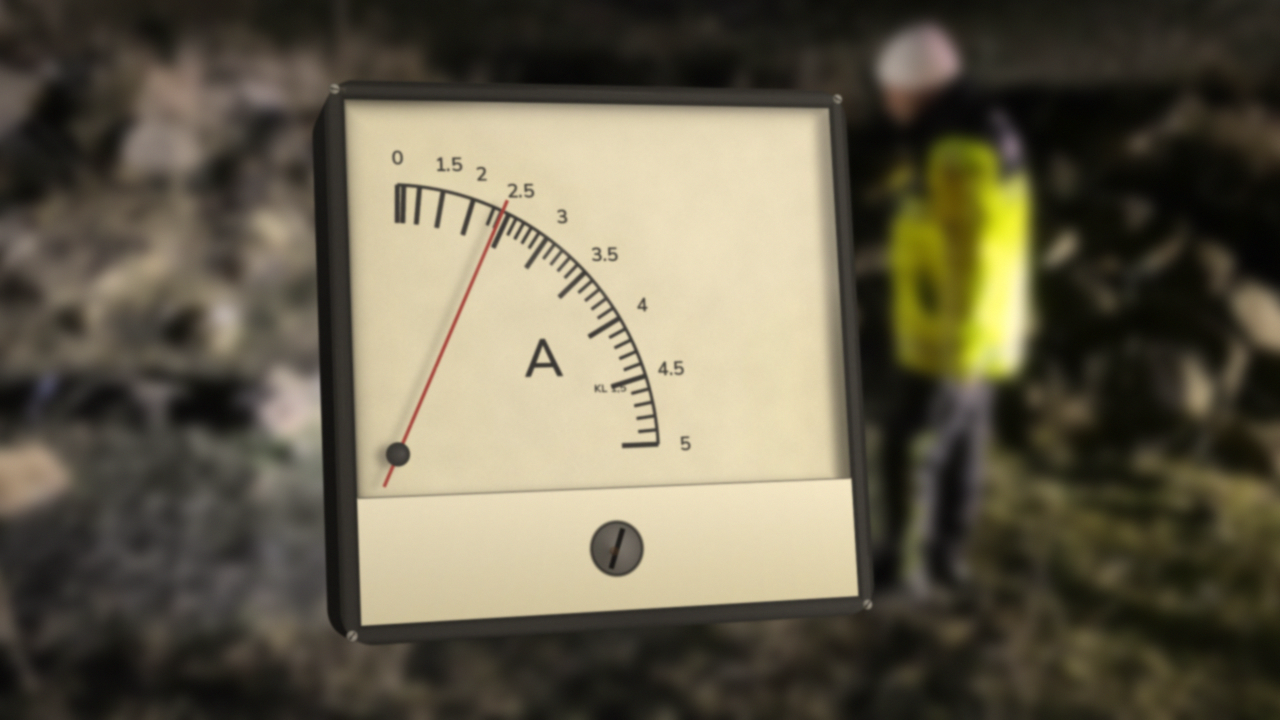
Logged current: value=2.4 unit=A
